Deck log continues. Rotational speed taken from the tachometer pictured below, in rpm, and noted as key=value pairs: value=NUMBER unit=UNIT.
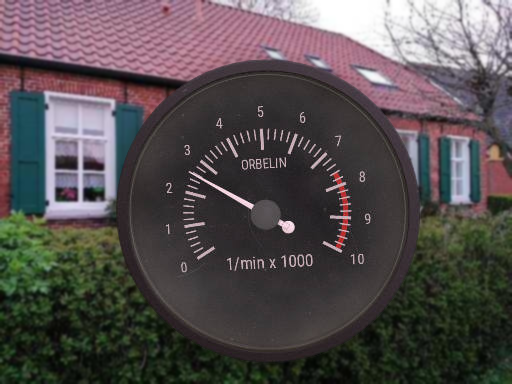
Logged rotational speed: value=2600 unit=rpm
